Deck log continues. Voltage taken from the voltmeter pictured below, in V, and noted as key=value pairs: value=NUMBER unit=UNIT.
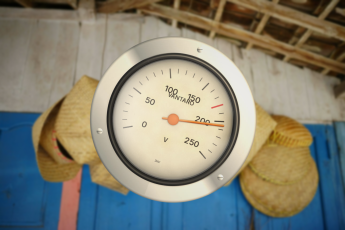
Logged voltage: value=205 unit=V
